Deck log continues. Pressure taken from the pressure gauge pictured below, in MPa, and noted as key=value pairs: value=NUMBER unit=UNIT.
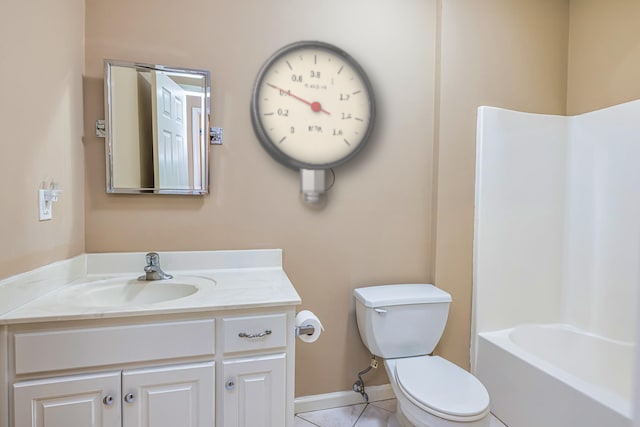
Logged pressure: value=0.4 unit=MPa
